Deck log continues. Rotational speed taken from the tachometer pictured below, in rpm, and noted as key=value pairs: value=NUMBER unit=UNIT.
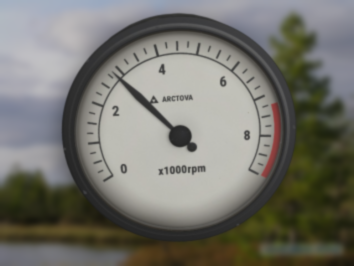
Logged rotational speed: value=2875 unit=rpm
